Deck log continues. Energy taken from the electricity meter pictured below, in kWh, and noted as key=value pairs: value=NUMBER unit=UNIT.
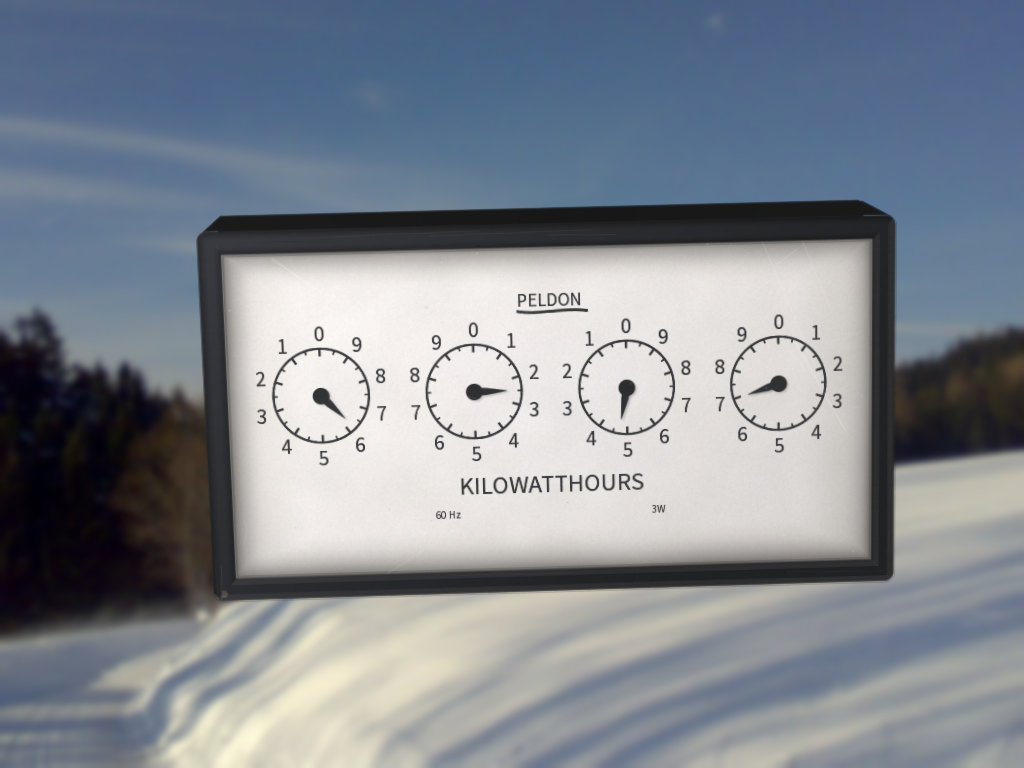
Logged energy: value=6247 unit=kWh
